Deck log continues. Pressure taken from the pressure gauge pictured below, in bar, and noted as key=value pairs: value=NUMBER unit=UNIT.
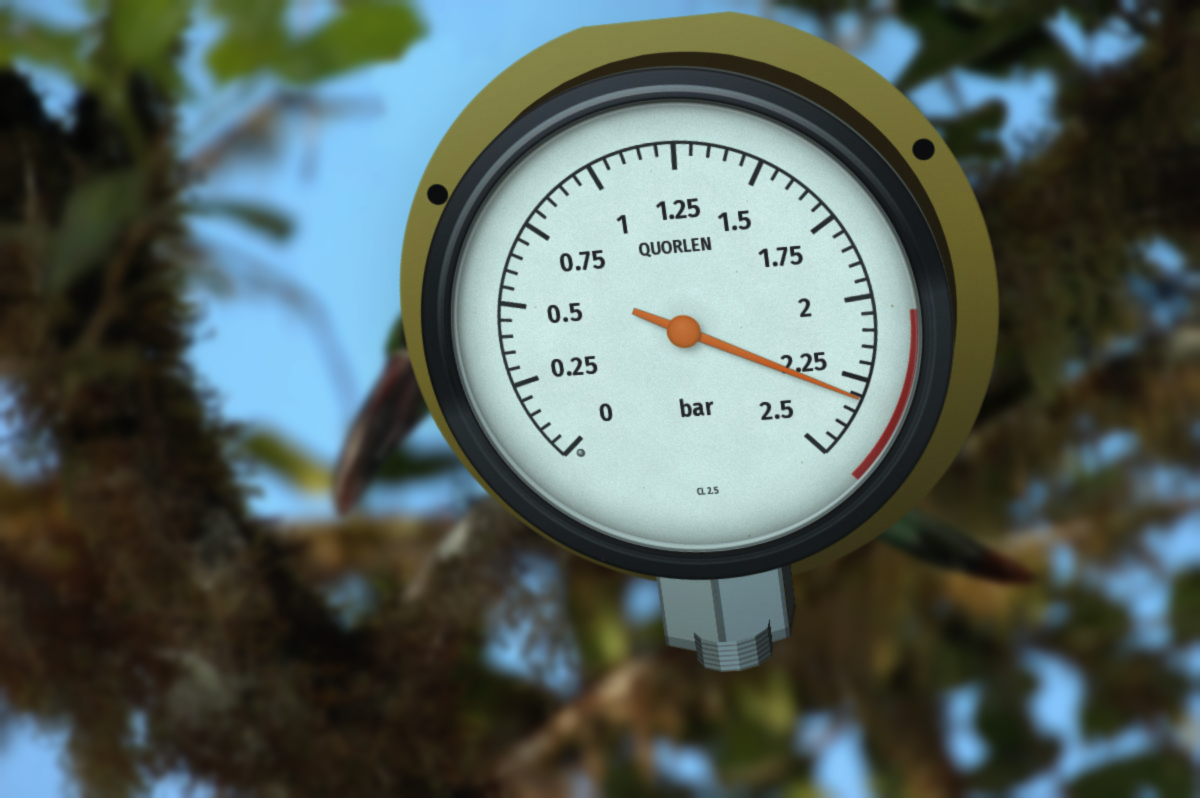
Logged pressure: value=2.3 unit=bar
